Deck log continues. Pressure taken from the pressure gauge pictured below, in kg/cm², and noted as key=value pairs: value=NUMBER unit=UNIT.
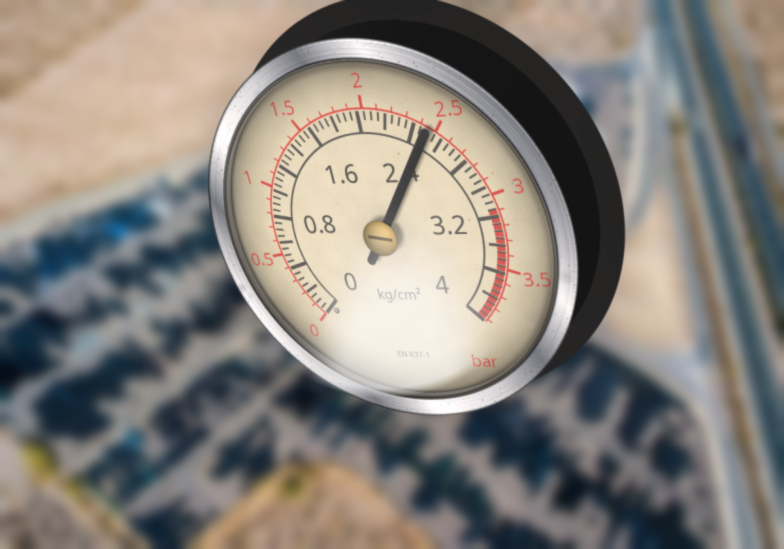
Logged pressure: value=2.5 unit=kg/cm²
